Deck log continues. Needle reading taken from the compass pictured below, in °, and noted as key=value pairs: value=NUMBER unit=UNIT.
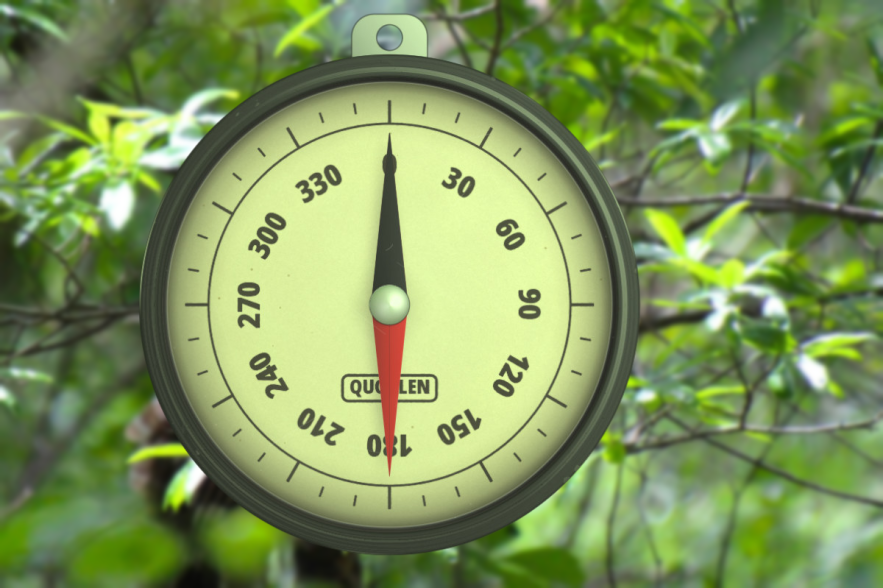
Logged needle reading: value=180 unit=°
